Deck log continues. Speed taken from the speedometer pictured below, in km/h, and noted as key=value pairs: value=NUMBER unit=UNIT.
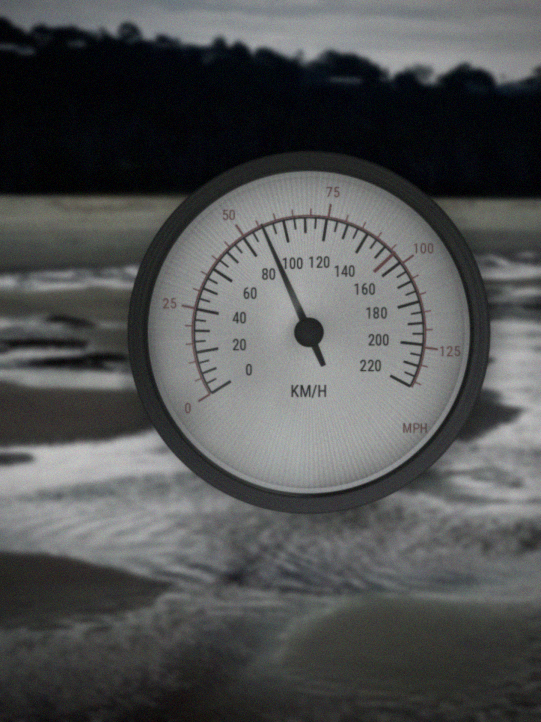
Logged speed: value=90 unit=km/h
